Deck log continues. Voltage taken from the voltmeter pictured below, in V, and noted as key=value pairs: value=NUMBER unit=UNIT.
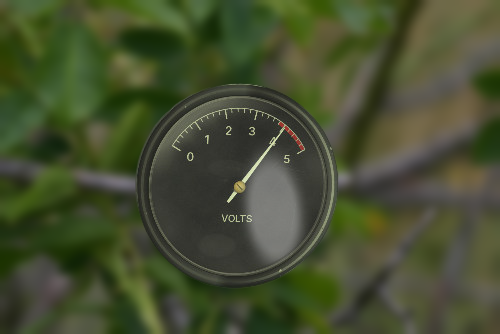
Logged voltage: value=4 unit=V
